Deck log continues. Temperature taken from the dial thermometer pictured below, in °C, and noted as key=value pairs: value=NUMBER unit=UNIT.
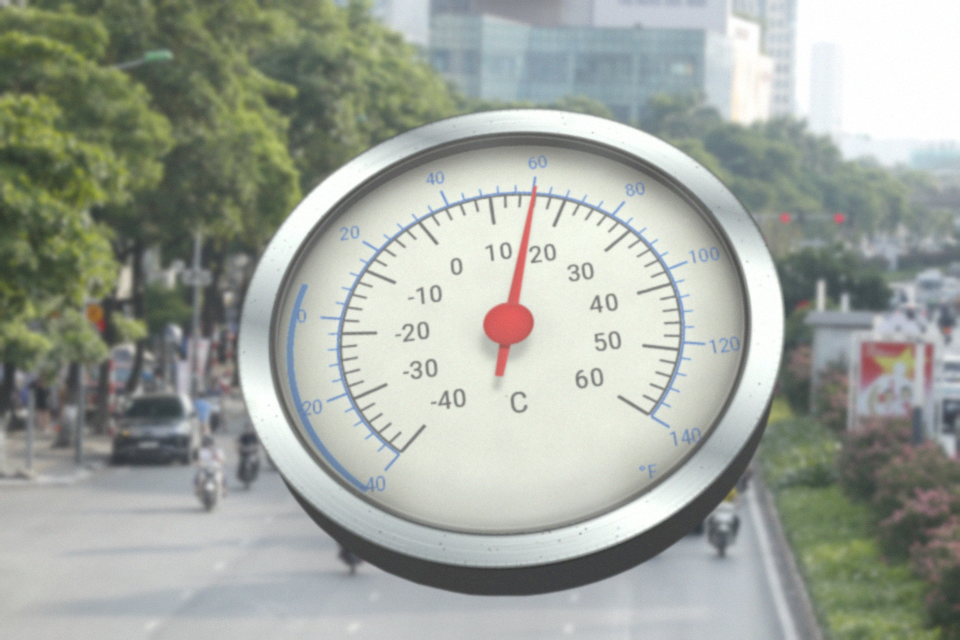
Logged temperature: value=16 unit=°C
